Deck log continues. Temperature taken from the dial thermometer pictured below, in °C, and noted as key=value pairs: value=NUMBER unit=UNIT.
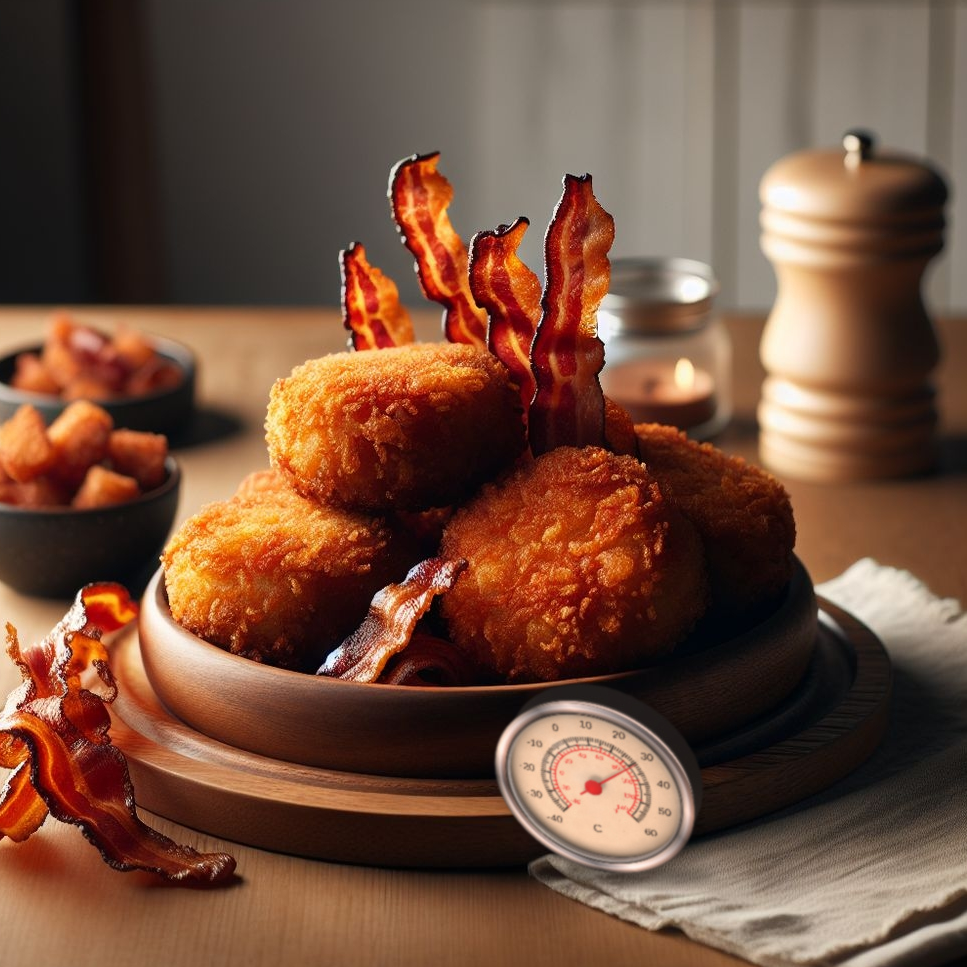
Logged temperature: value=30 unit=°C
